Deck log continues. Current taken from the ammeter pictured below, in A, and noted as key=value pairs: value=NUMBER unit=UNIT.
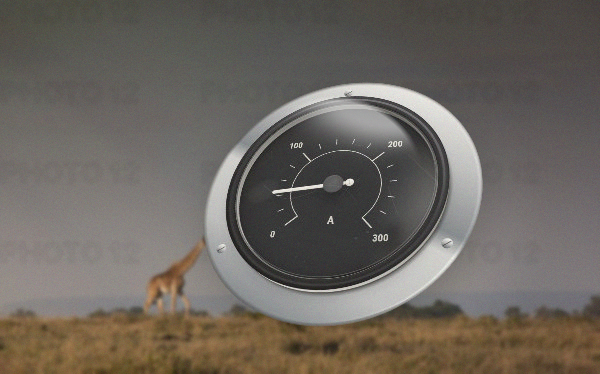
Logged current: value=40 unit=A
